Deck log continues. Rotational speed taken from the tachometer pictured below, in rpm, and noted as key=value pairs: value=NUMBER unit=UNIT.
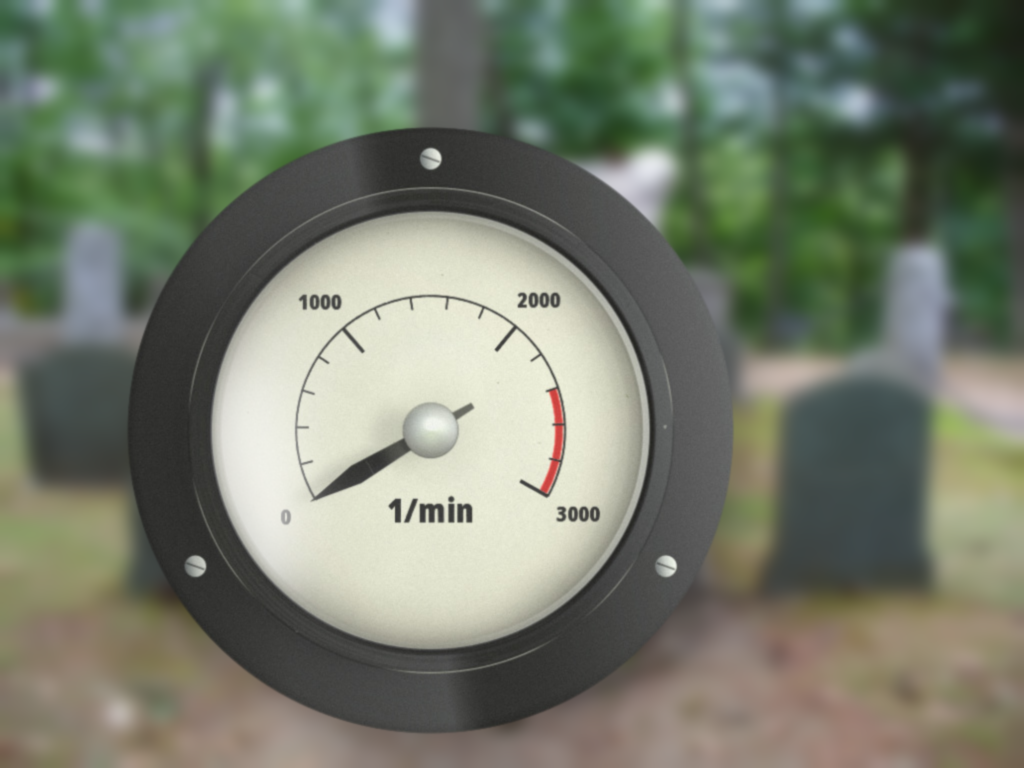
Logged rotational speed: value=0 unit=rpm
